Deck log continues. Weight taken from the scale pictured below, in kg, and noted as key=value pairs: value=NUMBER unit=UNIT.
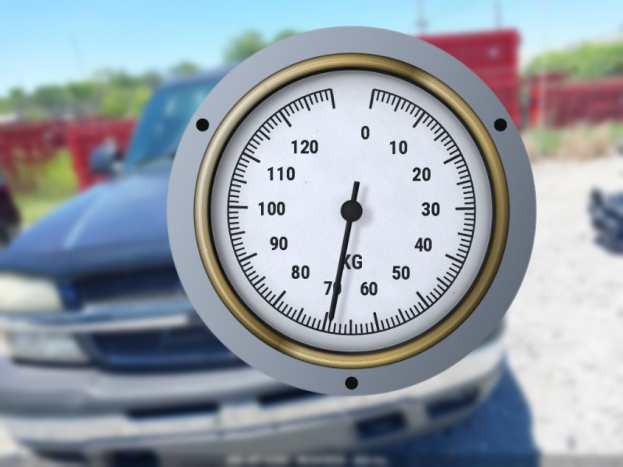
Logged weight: value=69 unit=kg
